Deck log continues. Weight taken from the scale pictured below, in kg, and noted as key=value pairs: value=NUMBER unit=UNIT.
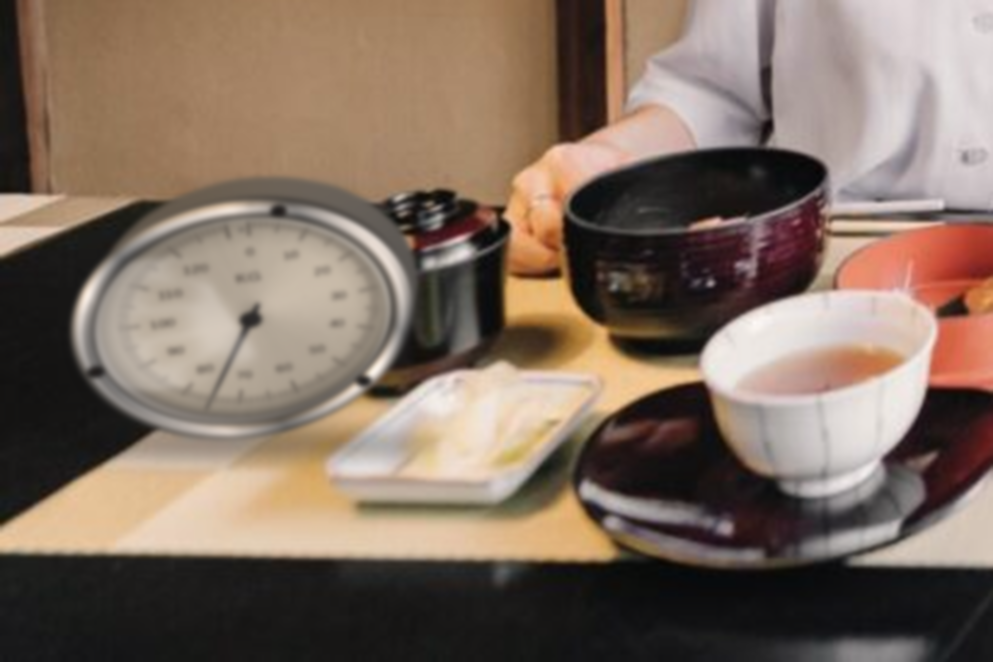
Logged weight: value=75 unit=kg
